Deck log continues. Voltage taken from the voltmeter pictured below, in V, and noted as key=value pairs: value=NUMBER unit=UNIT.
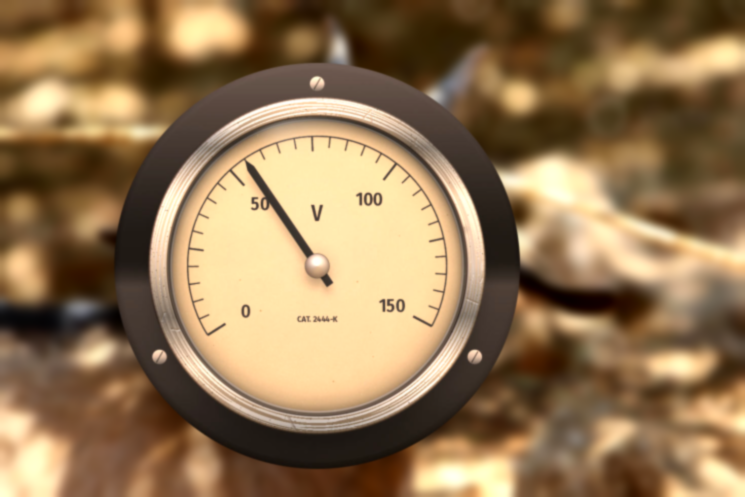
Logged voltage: value=55 unit=V
